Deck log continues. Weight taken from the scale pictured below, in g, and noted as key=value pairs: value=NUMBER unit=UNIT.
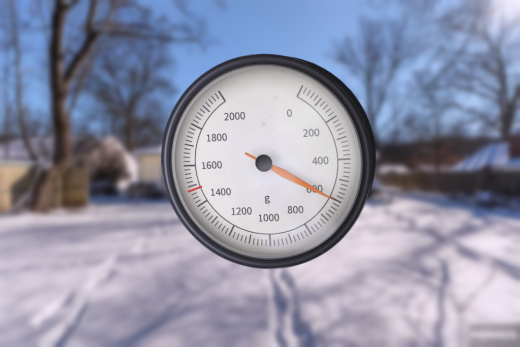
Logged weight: value=600 unit=g
